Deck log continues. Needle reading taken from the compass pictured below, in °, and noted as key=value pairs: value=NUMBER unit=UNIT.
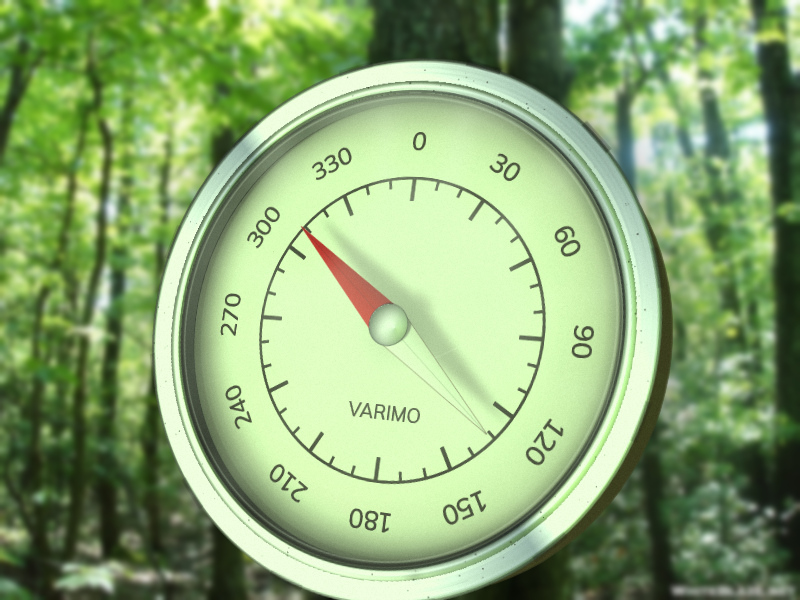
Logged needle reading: value=310 unit=°
